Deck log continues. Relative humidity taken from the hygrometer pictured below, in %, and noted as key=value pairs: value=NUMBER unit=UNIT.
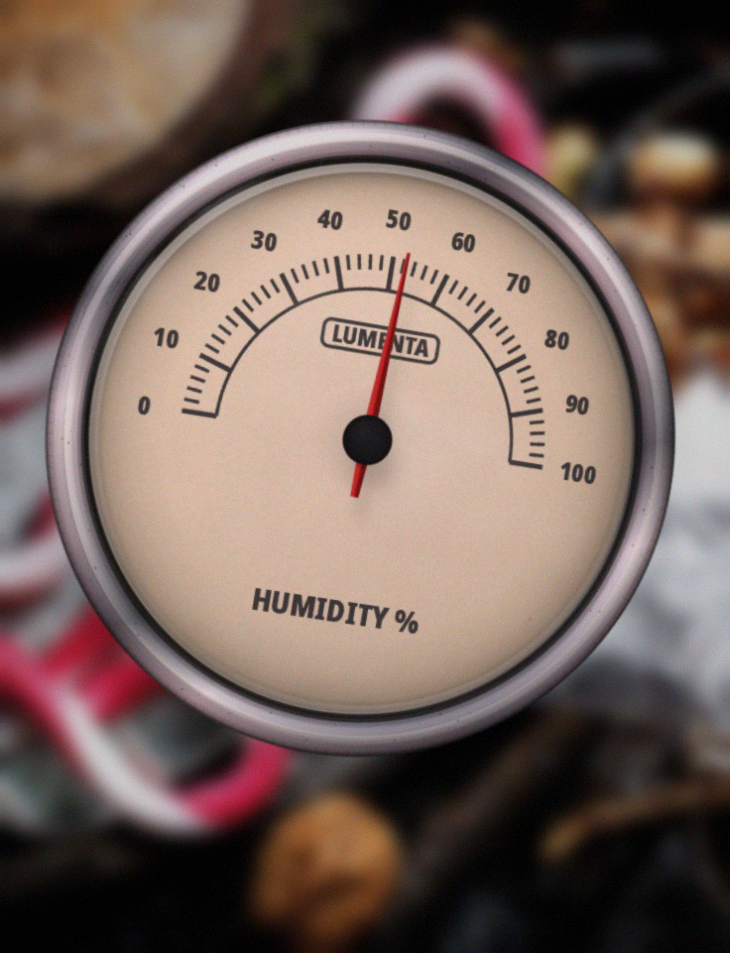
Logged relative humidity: value=52 unit=%
